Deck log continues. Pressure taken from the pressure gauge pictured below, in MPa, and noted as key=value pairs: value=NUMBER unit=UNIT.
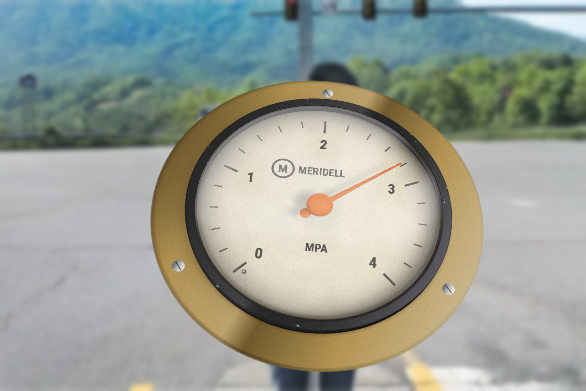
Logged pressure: value=2.8 unit=MPa
